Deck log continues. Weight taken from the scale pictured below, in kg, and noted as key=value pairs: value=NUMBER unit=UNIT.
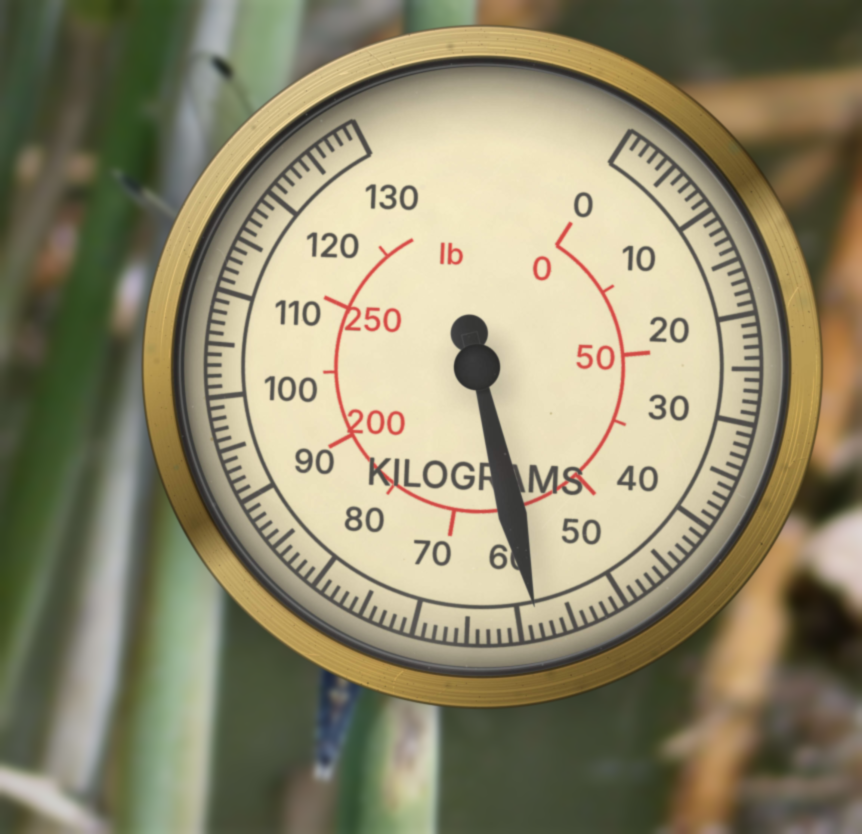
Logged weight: value=58 unit=kg
